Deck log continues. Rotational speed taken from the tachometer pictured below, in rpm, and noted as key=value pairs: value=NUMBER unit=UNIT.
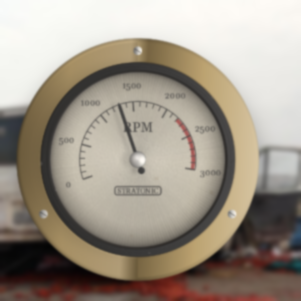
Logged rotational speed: value=1300 unit=rpm
